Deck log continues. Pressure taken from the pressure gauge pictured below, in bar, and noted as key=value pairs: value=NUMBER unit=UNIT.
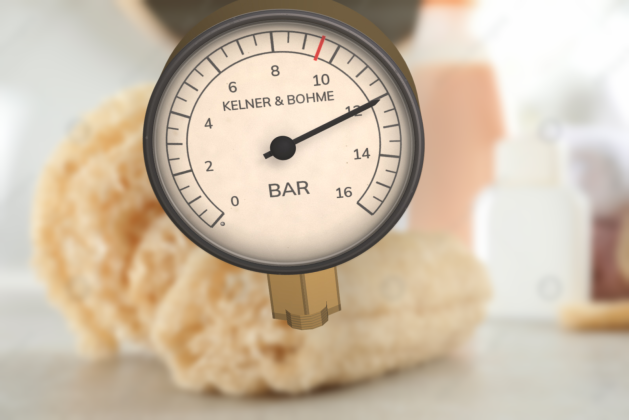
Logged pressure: value=12 unit=bar
